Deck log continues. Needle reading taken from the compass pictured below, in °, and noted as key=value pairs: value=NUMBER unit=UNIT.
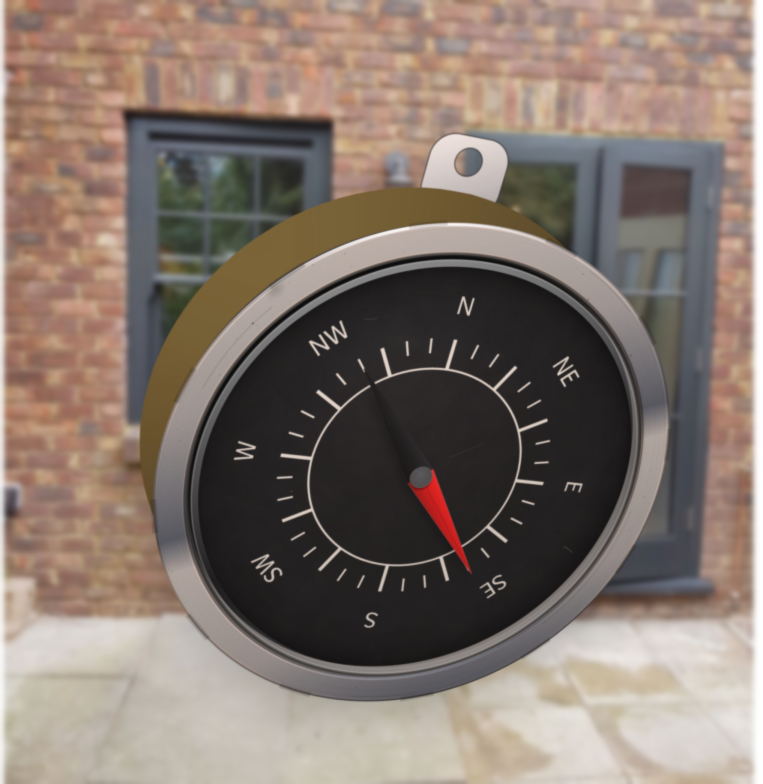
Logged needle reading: value=140 unit=°
